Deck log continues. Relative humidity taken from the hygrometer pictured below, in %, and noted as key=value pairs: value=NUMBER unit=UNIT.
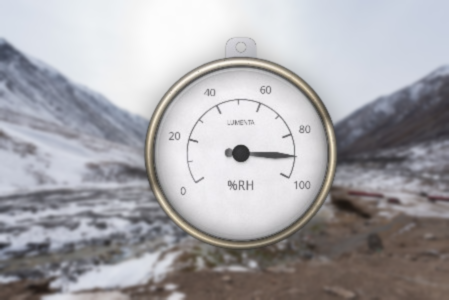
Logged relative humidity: value=90 unit=%
